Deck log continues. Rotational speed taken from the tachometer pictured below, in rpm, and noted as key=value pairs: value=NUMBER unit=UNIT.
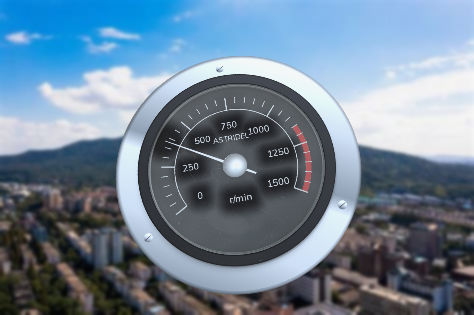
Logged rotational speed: value=375 unit=rpm
